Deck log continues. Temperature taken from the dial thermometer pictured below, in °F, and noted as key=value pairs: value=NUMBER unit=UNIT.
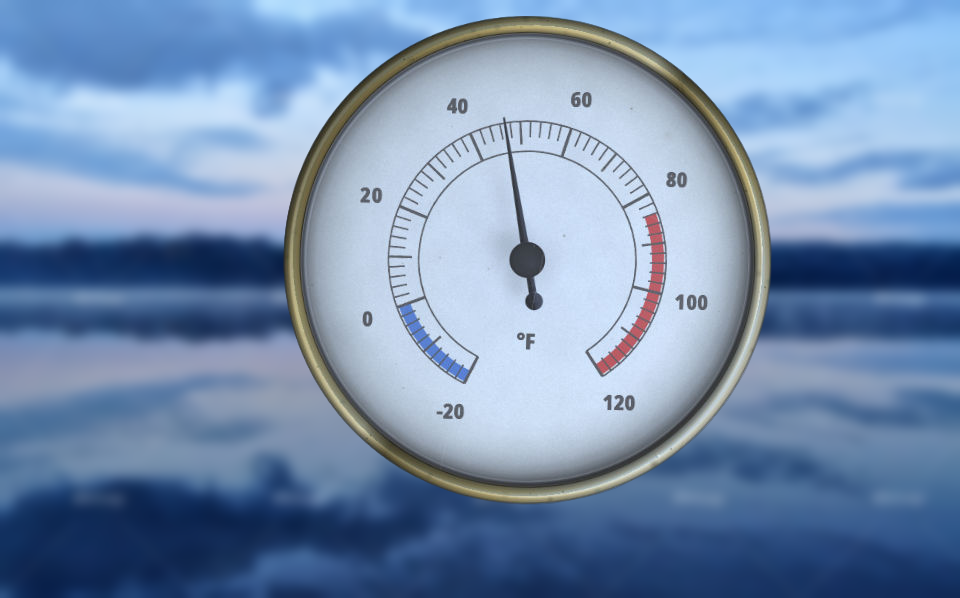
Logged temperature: value=47 unit=°F
